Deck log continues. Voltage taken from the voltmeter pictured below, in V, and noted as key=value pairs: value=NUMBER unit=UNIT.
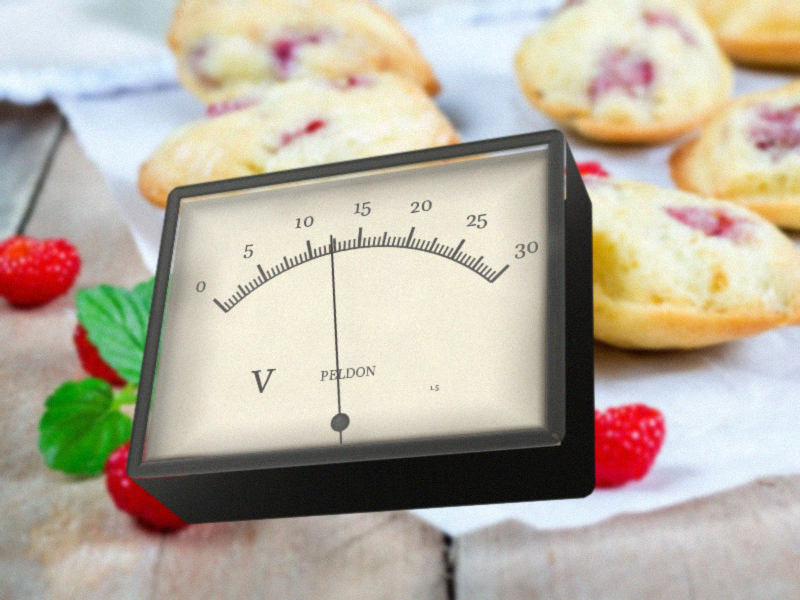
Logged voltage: value=12.5 unit=V
